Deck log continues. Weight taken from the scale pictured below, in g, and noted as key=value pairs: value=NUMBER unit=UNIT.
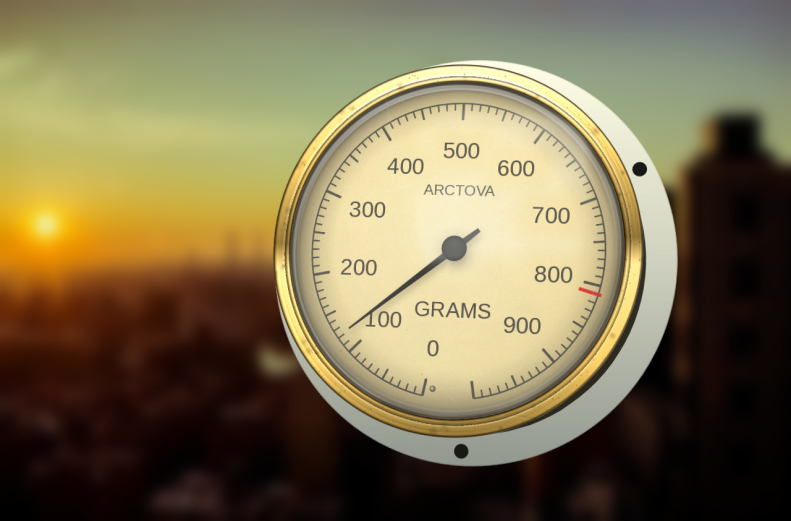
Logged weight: value=120 unit=g
